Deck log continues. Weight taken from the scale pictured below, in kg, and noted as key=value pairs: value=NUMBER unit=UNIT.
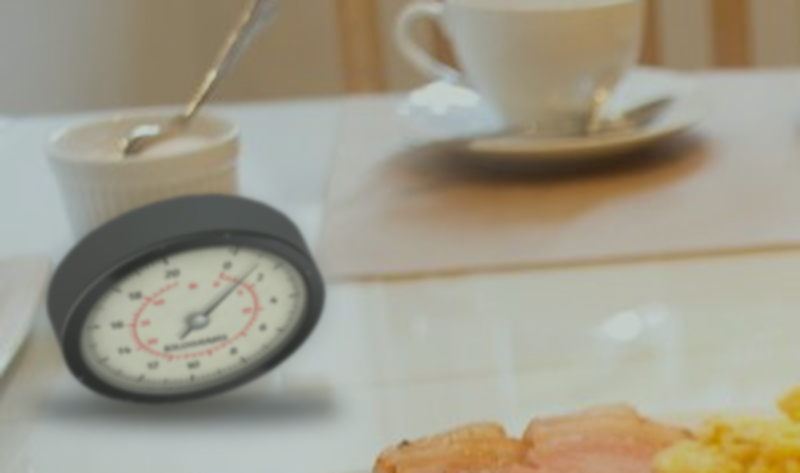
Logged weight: value=1 unit=kg
